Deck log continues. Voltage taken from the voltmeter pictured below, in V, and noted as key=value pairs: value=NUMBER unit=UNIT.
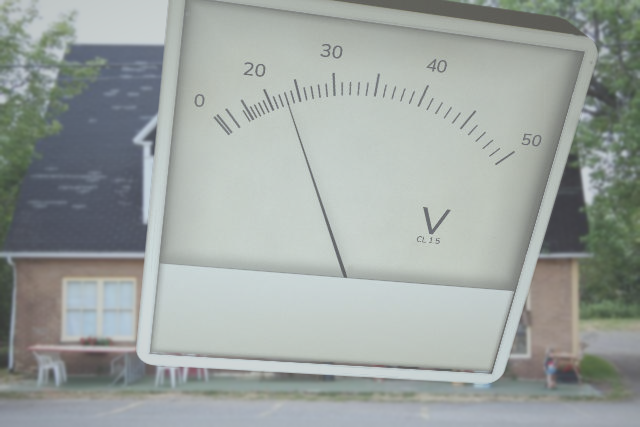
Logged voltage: value=23 unit=V
